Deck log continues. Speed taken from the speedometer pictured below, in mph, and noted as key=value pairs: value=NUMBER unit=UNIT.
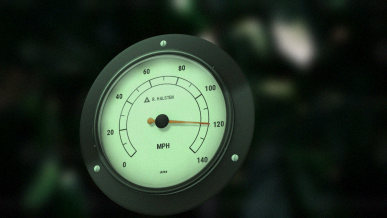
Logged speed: value=120 unit=mph
